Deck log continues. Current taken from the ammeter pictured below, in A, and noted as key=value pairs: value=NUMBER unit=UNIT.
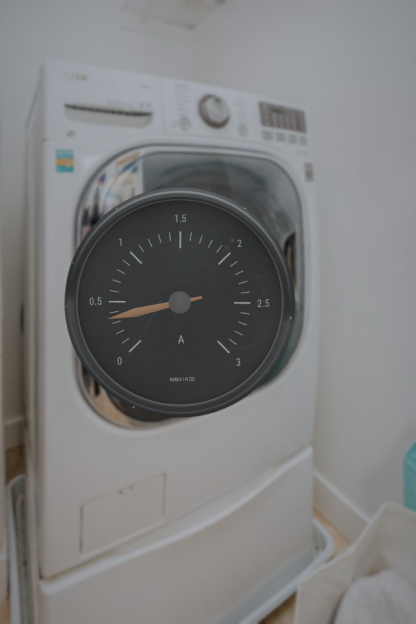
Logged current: value=0.35 unit=A
